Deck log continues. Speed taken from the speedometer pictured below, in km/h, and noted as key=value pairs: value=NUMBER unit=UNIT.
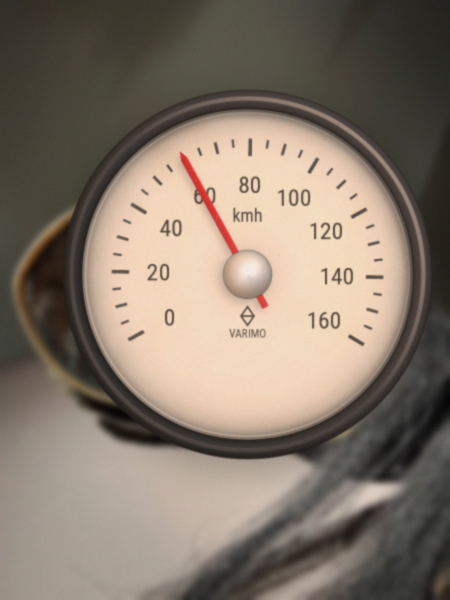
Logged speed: value=60 unit=km/h
